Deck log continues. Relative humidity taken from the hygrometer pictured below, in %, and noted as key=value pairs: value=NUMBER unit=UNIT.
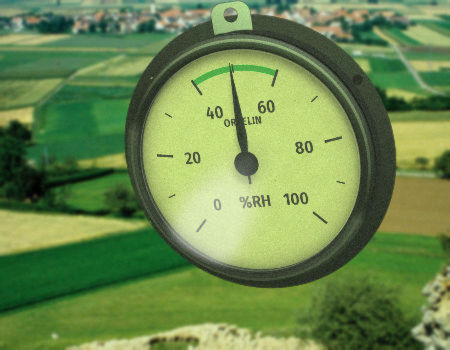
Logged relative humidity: value=50 unit=%
